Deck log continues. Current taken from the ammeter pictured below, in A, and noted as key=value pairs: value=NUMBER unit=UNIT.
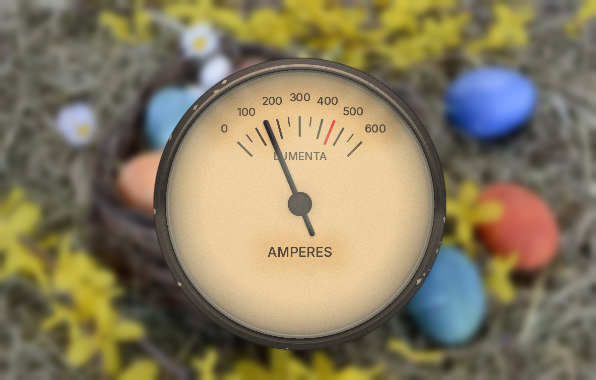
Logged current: value=150 unit=A
